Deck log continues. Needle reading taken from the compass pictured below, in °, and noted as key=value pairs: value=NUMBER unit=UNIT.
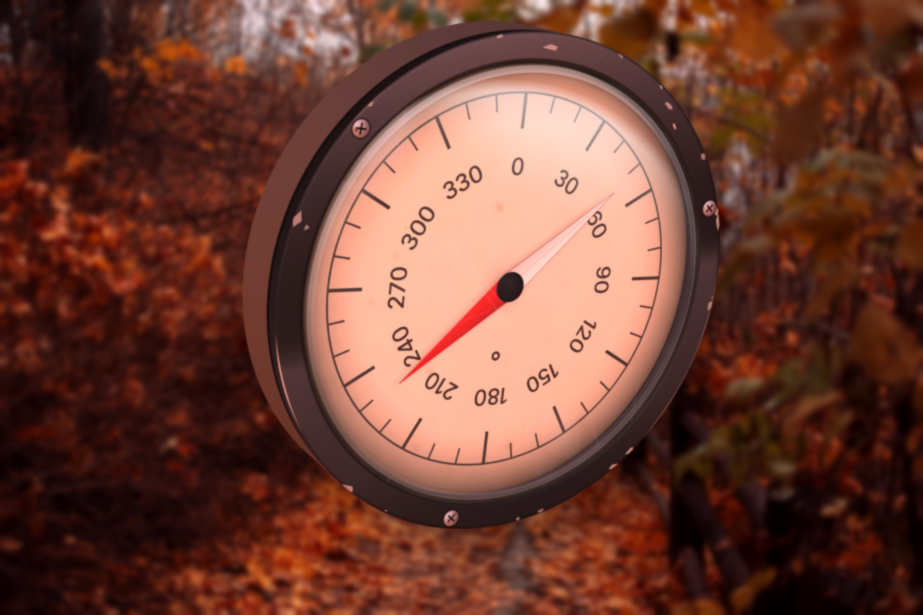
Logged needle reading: value=230 unit=°
